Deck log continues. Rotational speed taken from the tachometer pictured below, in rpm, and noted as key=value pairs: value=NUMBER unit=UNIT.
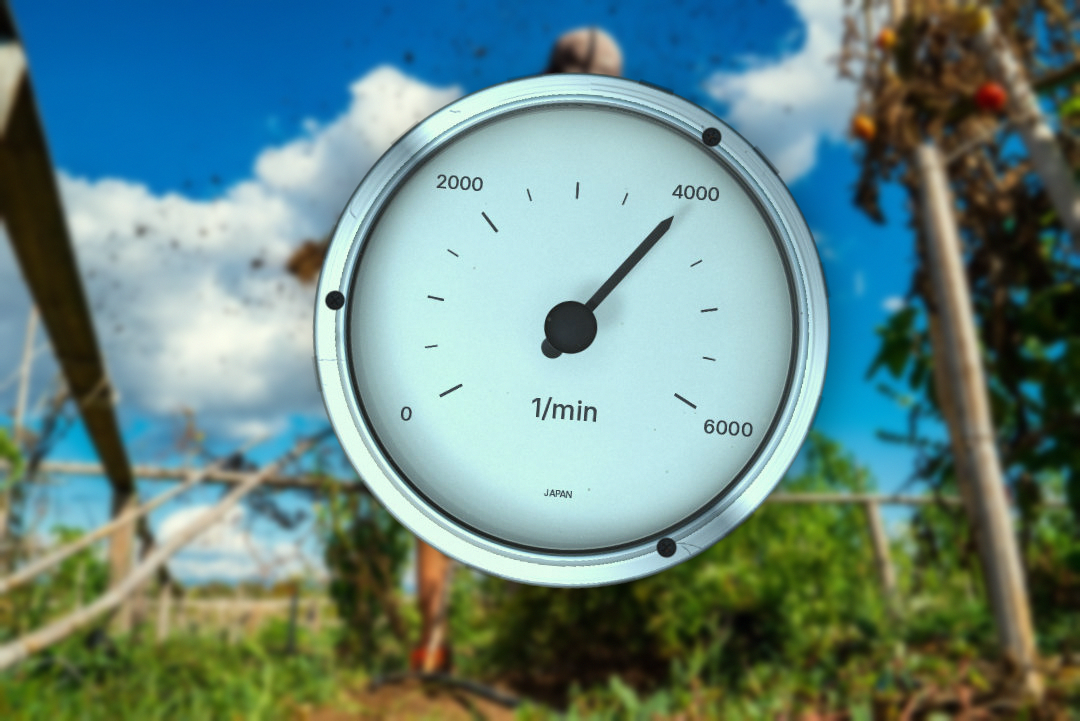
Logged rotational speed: value=4000 unit=rpm
